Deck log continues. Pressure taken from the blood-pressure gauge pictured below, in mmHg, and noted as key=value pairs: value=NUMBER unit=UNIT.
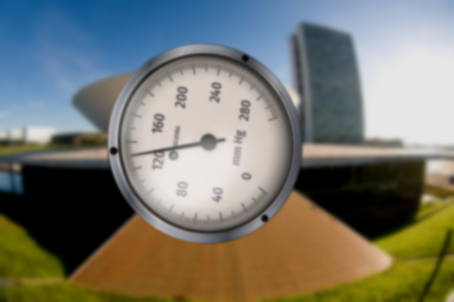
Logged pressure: value=130 unit=mmHg
